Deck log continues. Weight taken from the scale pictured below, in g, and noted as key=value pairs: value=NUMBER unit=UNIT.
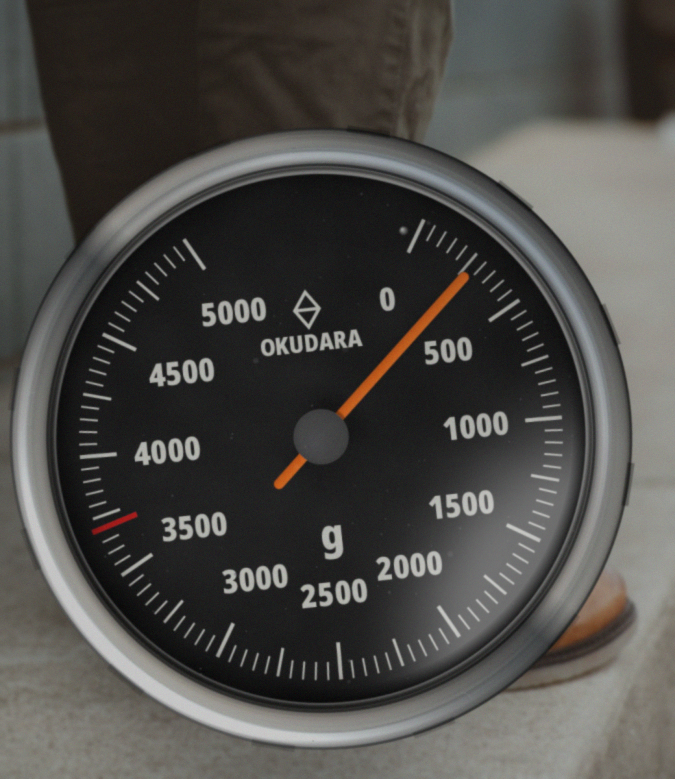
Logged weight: value=275 unit=g
